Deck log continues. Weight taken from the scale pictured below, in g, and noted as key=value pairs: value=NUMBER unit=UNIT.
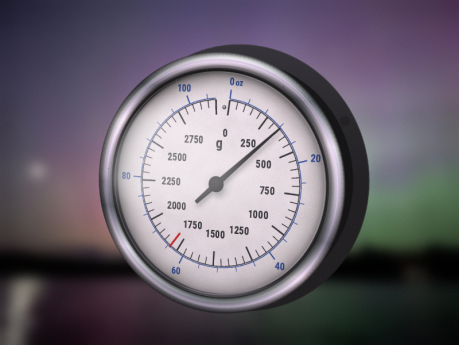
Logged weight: value=350 unit=g
